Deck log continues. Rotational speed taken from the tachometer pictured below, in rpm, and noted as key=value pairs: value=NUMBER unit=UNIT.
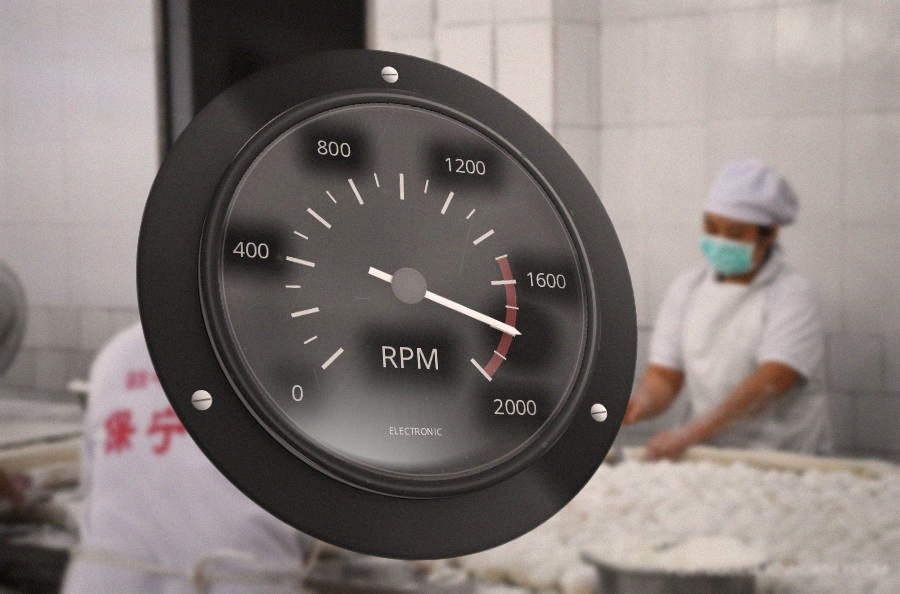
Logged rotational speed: value=1800 unit=rpm
